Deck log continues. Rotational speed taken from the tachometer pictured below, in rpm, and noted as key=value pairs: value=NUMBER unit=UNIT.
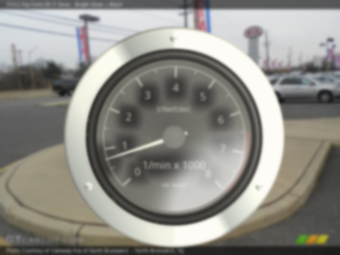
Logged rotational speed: value=750 unit=rpm
